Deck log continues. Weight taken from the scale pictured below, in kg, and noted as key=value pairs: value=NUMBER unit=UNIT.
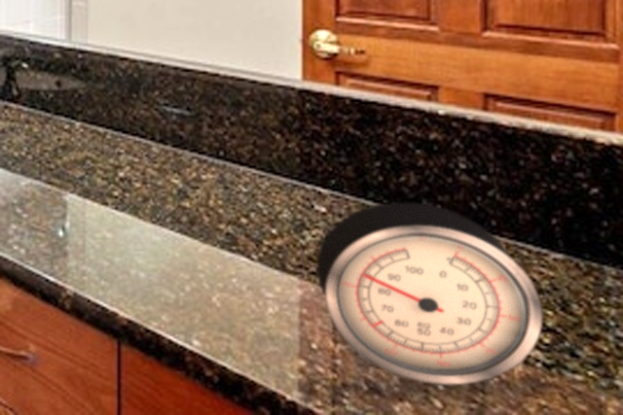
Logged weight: value=85 unit=kg
